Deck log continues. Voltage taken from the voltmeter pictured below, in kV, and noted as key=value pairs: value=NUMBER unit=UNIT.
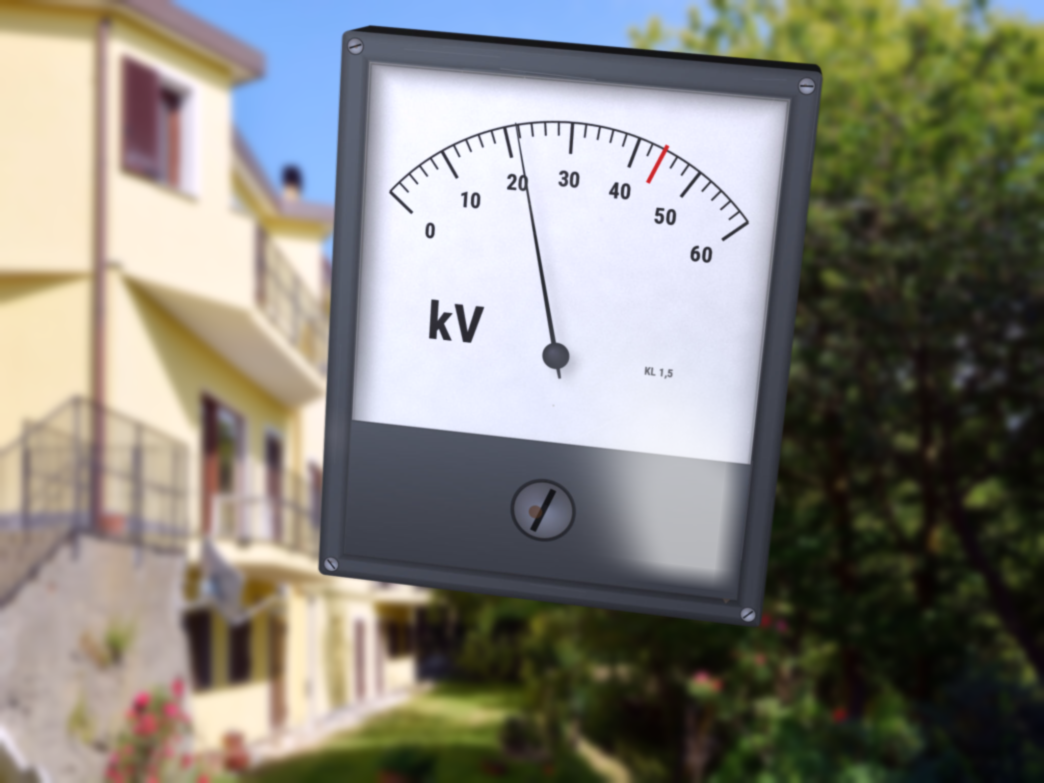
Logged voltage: value=22 unit=kV
